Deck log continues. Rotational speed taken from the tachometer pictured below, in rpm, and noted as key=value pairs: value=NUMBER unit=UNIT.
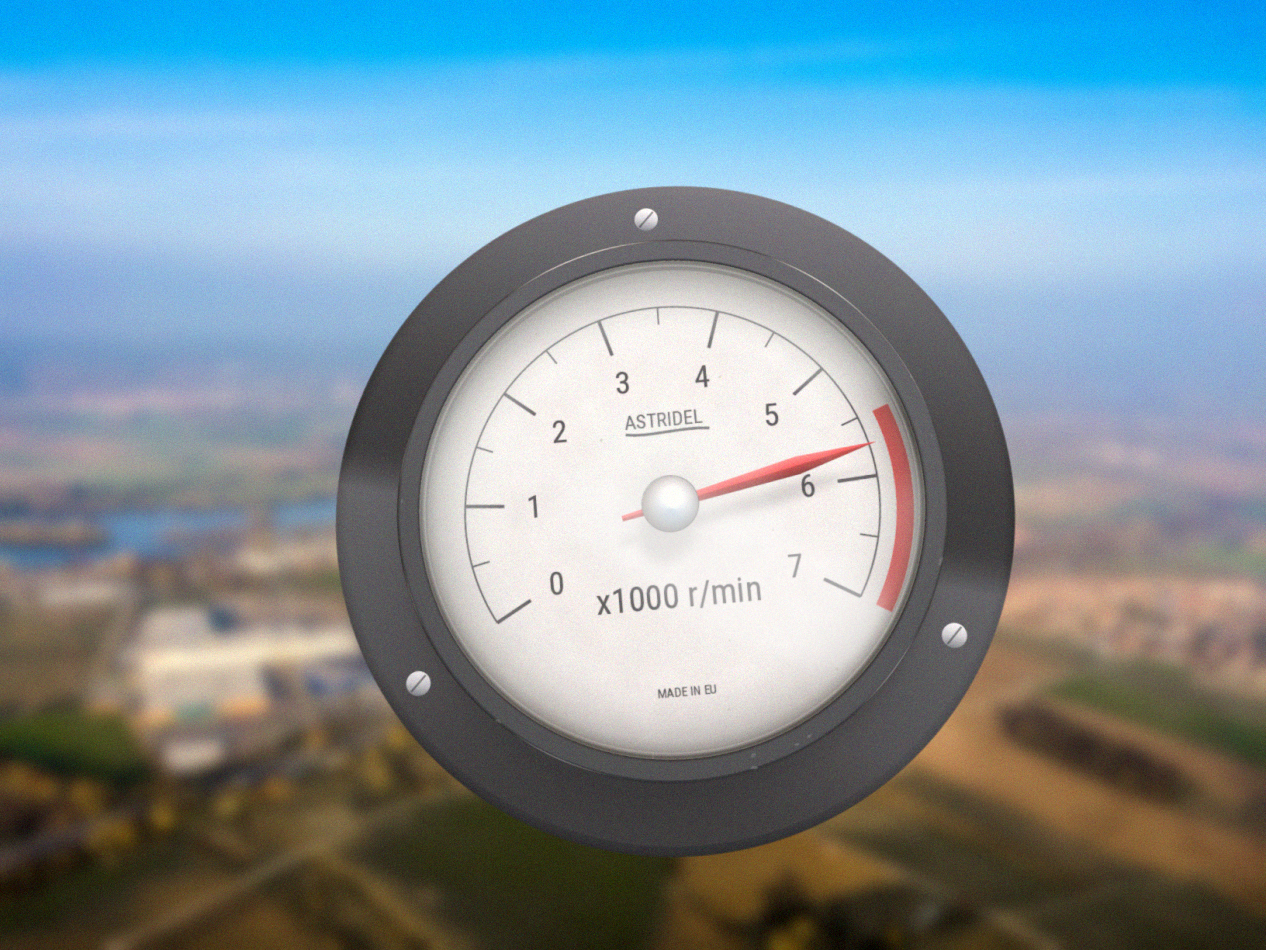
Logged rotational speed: value=5750 unit=rpm
